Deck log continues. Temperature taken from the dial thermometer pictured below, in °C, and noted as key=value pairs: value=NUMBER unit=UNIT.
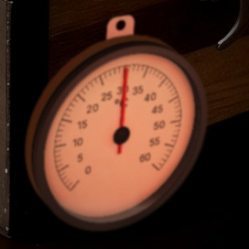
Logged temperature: value=30 unit=°C
